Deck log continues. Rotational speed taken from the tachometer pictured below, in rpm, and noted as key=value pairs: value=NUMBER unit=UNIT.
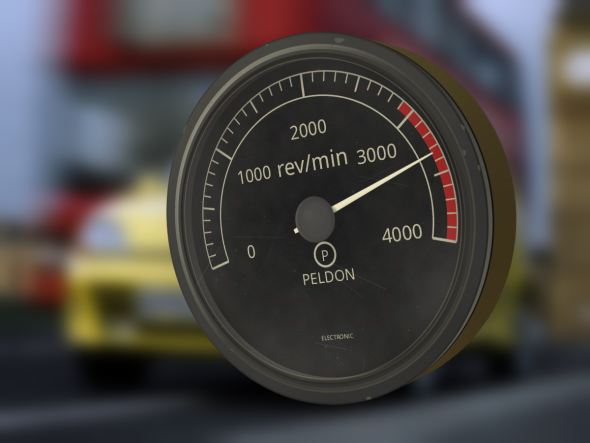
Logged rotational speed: value=3350 unit=rpm
